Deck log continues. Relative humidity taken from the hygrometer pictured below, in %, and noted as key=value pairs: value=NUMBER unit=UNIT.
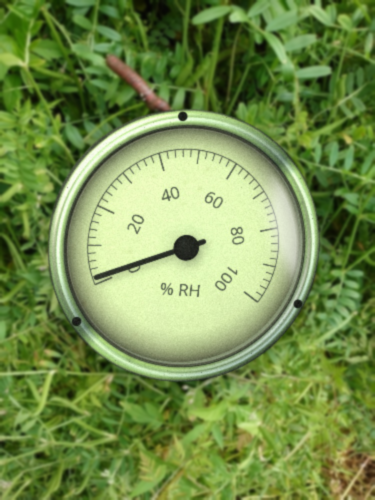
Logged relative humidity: value=2 unit=%
